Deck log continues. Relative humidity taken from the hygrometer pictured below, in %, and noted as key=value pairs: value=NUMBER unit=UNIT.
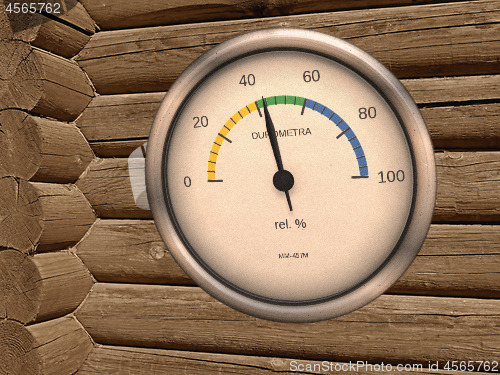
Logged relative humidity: value=44 unit=%
